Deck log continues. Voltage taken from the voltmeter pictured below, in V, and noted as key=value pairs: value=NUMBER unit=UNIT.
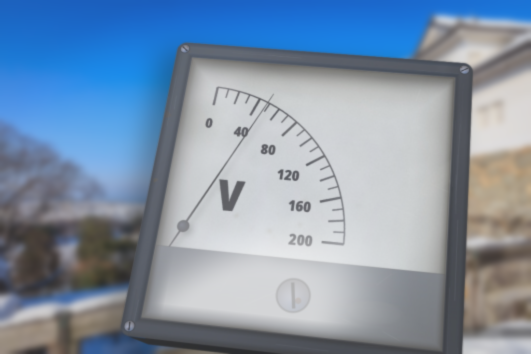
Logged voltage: value=50 unit=V
